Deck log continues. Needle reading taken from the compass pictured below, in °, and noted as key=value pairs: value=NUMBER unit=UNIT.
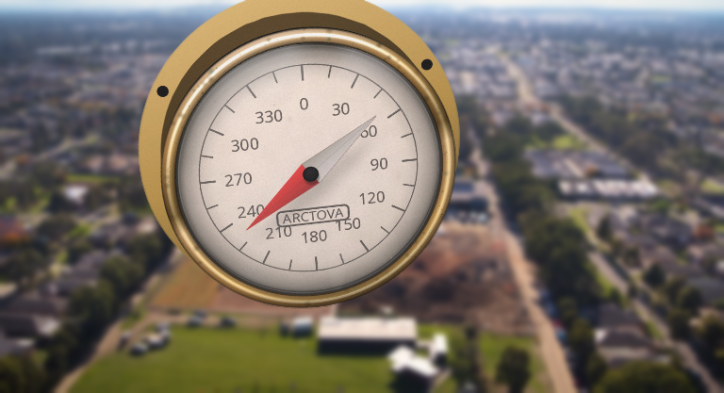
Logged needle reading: value=232.5 unit=°
